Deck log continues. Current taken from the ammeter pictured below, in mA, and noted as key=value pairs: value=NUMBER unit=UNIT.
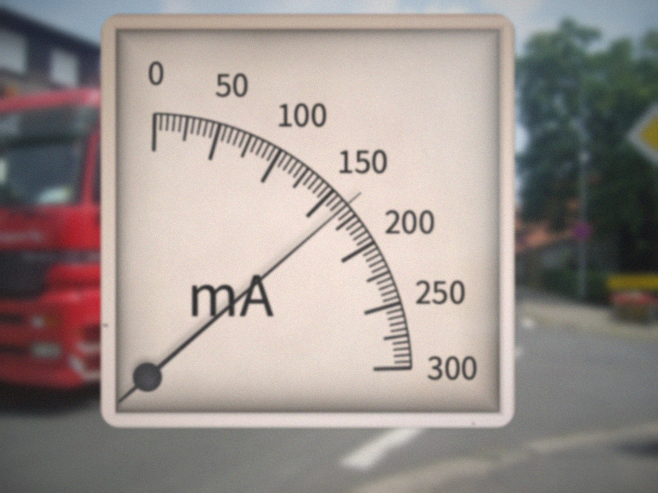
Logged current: value=165 unit=mA
